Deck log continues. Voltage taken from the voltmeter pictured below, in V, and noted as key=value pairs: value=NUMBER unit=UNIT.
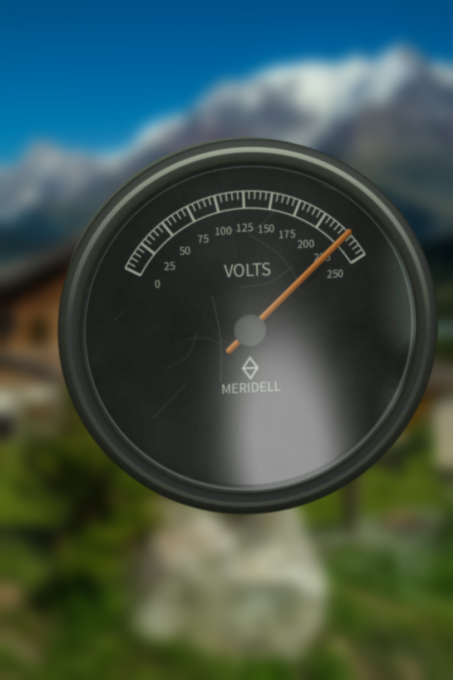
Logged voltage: value=225 unit=V
